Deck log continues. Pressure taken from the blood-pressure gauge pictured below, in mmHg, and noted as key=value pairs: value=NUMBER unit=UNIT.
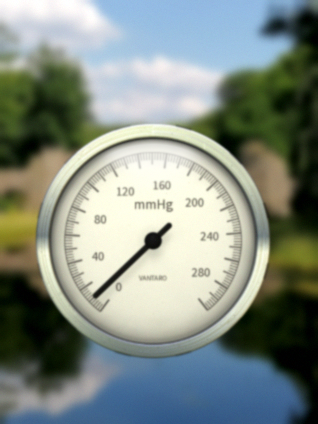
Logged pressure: value=10 unit=mmHg
